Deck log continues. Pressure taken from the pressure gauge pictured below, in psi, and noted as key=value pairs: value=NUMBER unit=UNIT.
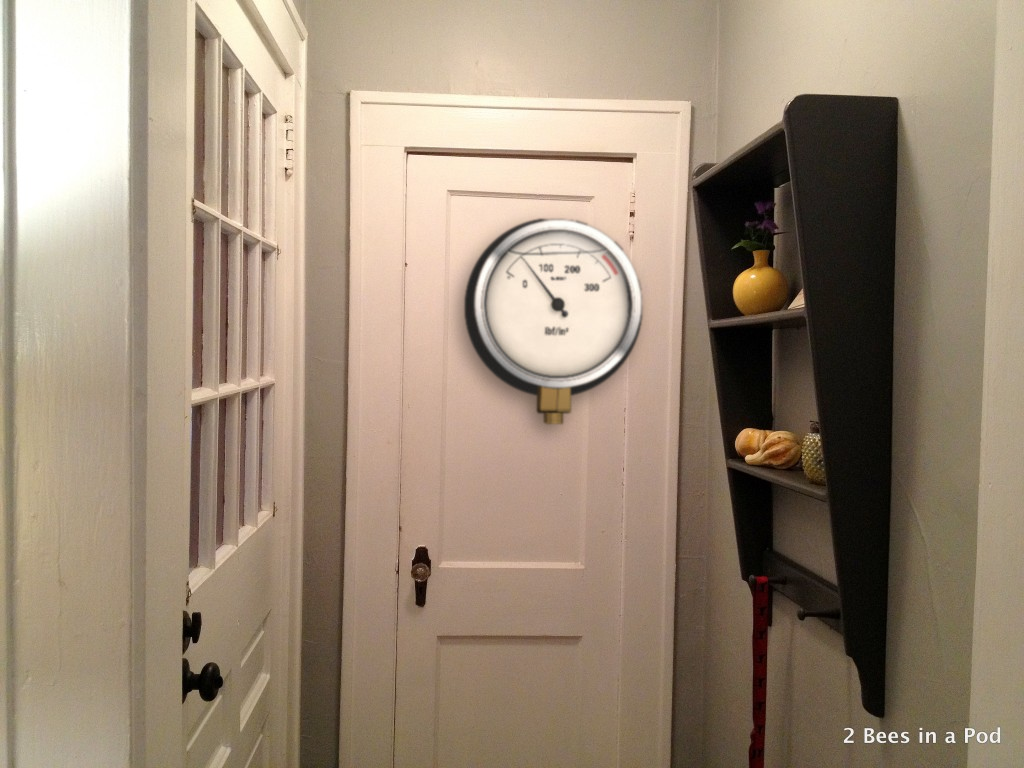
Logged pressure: value=50 unit=psi
